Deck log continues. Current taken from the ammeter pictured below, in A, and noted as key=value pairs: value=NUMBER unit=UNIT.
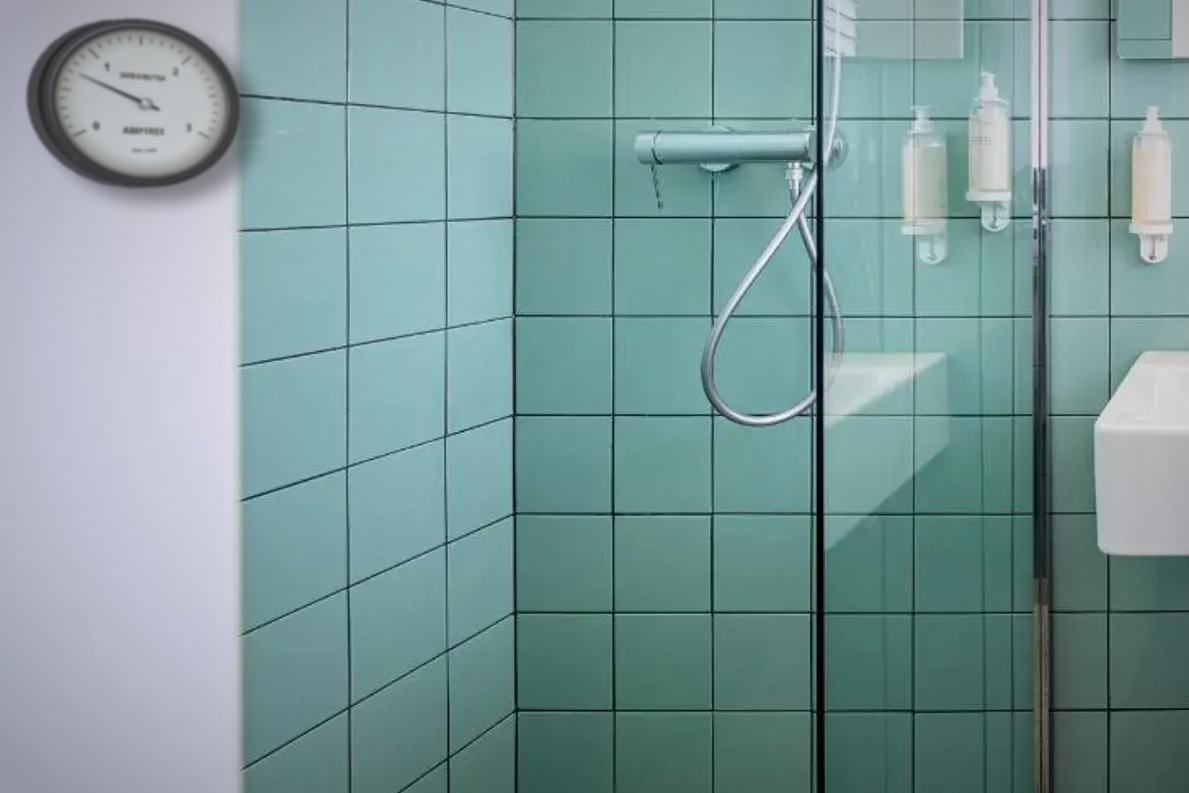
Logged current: value=0.7 unit=A
